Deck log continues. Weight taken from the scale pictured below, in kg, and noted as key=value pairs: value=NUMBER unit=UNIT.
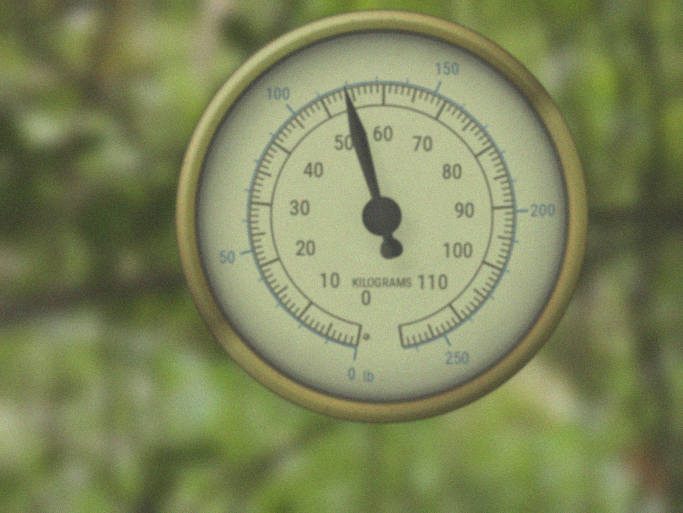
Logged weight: value=54 unit=kg
